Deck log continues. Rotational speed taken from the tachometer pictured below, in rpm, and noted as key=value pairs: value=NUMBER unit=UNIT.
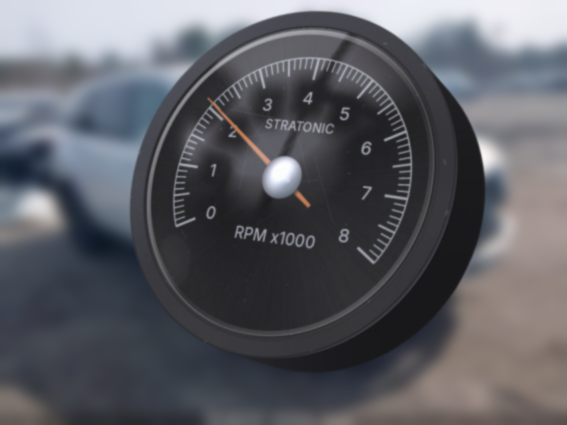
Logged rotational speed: value=2100 unit=rpm
